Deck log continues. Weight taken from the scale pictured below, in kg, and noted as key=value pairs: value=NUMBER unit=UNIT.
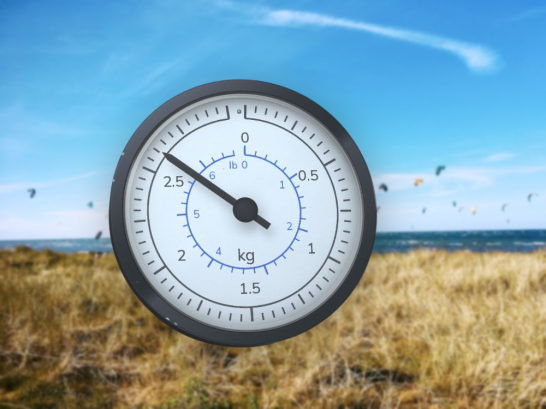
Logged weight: value=2.6 unit=kg
